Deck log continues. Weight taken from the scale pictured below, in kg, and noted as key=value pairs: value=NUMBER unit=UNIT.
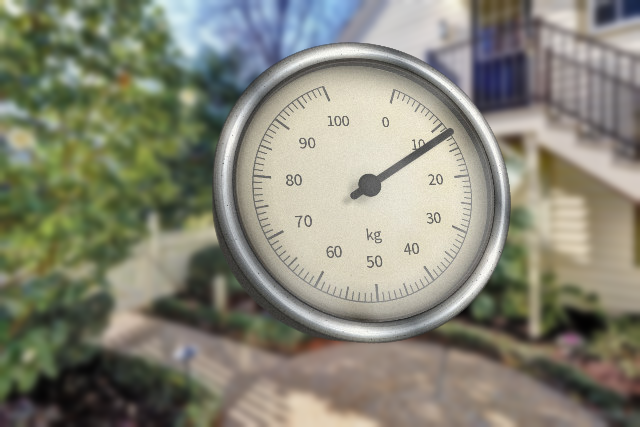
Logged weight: value=12 unit=kg
